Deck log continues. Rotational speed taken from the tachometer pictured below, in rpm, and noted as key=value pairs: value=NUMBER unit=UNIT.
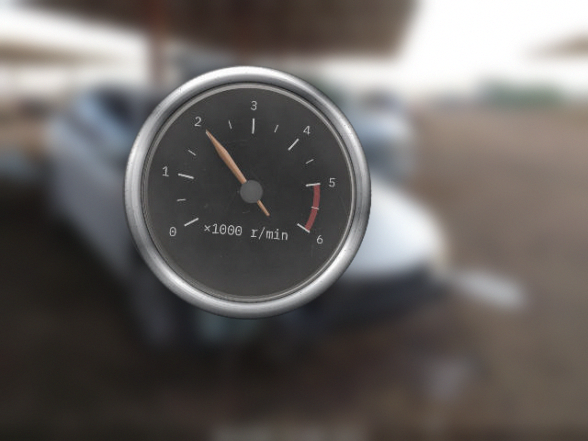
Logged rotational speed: value=2000 unit=rpm
